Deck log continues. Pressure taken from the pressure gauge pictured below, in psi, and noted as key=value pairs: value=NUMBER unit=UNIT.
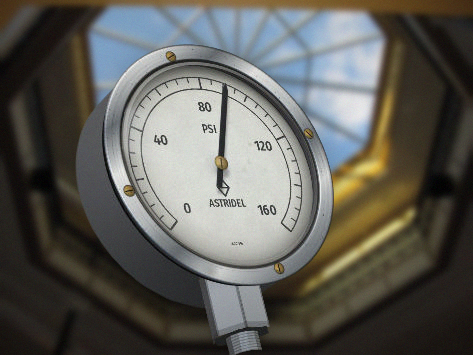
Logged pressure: value=90 unit=psi
